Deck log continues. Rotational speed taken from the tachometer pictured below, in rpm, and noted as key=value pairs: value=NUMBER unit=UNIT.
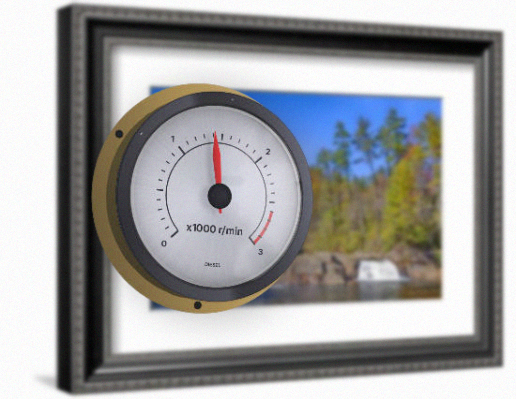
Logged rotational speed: value=1400 unit=rpm
